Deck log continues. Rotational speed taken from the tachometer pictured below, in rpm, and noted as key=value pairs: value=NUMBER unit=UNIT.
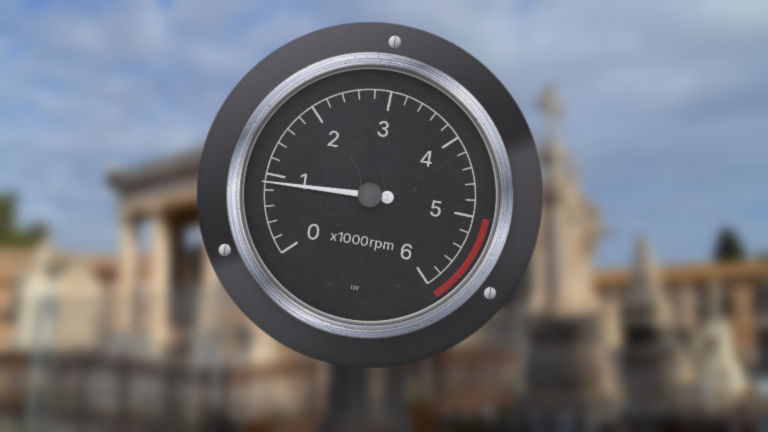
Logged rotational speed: value=900 unit=rpm
